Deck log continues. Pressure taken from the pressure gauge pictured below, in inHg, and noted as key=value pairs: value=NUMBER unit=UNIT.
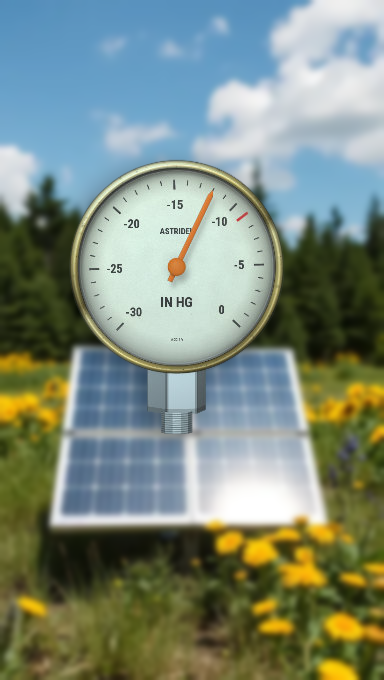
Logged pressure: value=-12 unit=inHg
